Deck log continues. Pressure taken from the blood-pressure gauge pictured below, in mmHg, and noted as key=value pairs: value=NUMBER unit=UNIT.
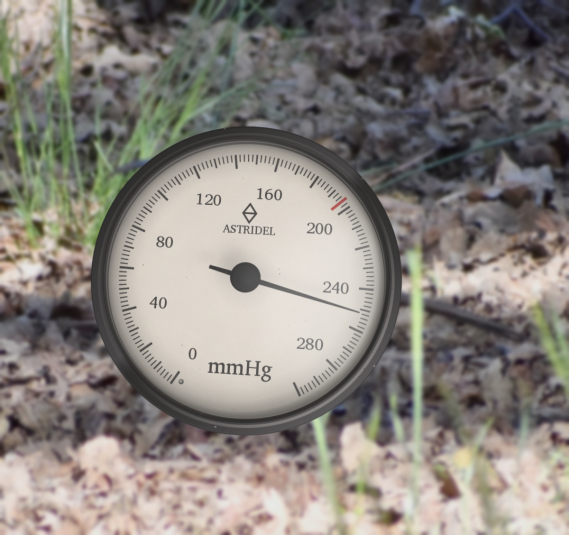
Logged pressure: value=252 unit=mmHg
